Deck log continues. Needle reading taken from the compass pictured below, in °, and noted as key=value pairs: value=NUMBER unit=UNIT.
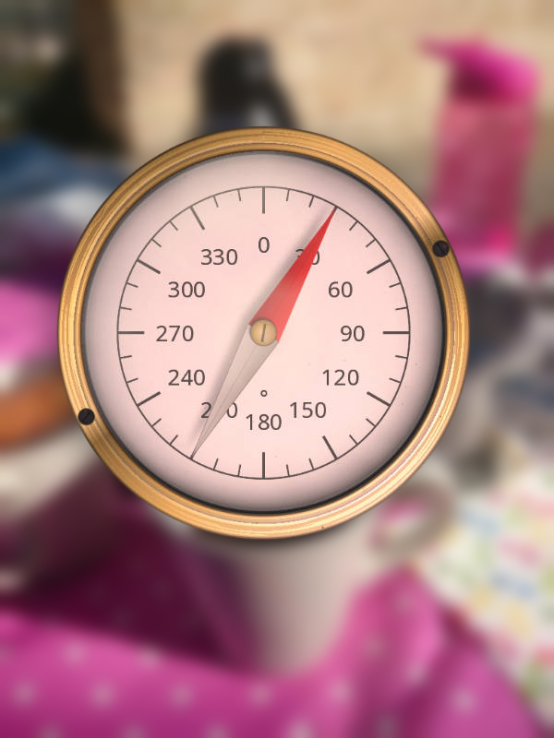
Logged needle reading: value=30 unit=°
